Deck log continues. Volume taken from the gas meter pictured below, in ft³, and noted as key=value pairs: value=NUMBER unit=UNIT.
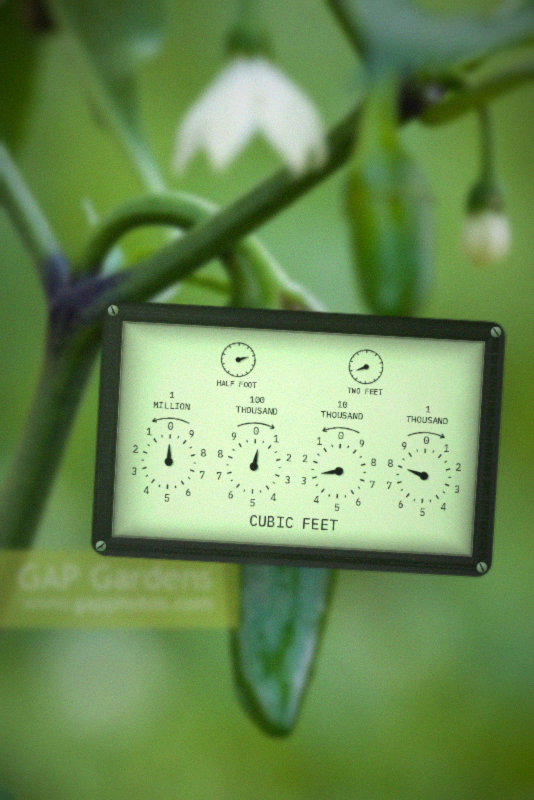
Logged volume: value=2800 unit=ft³
